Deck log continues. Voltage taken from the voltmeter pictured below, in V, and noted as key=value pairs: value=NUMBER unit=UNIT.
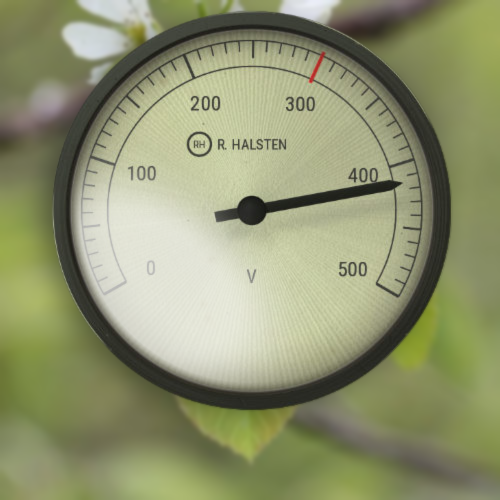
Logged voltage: value=415 unit=V
